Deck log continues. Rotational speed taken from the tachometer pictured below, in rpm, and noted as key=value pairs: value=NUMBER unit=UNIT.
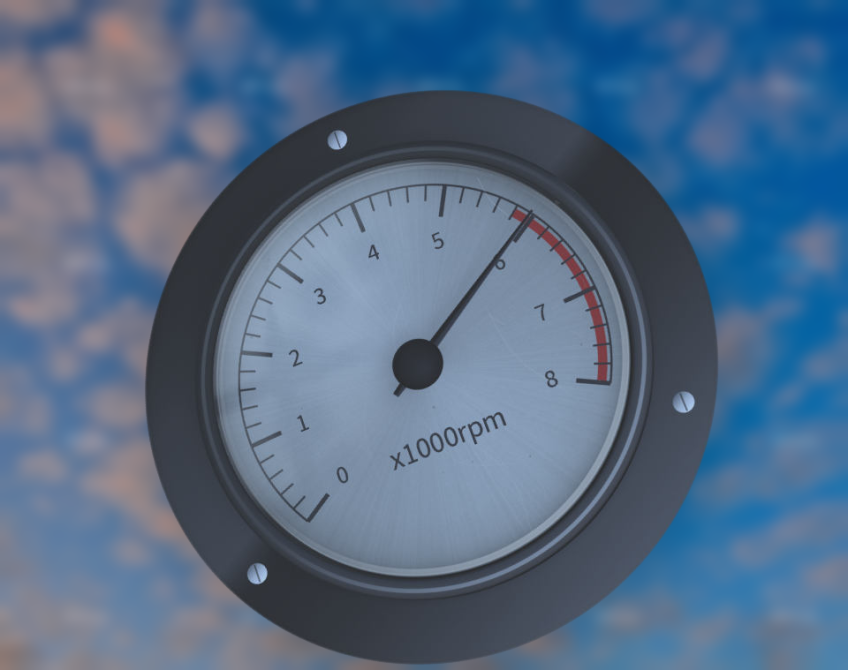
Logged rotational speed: value=6000 unit=rpm
